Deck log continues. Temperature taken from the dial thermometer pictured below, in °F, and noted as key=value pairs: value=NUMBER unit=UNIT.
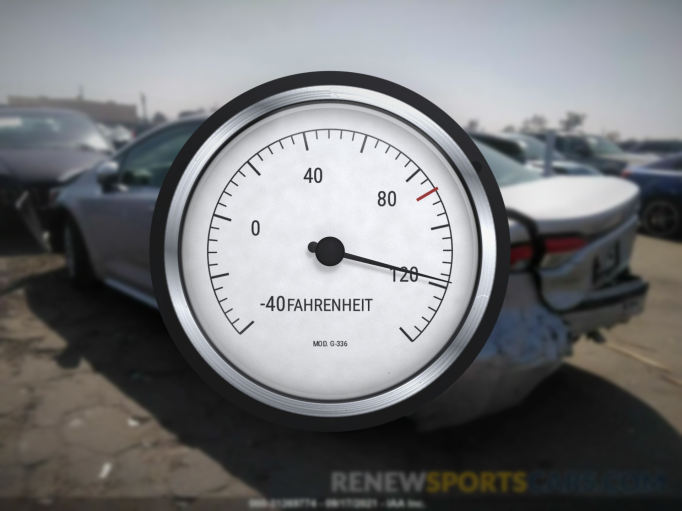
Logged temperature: value=118 unit=°F
